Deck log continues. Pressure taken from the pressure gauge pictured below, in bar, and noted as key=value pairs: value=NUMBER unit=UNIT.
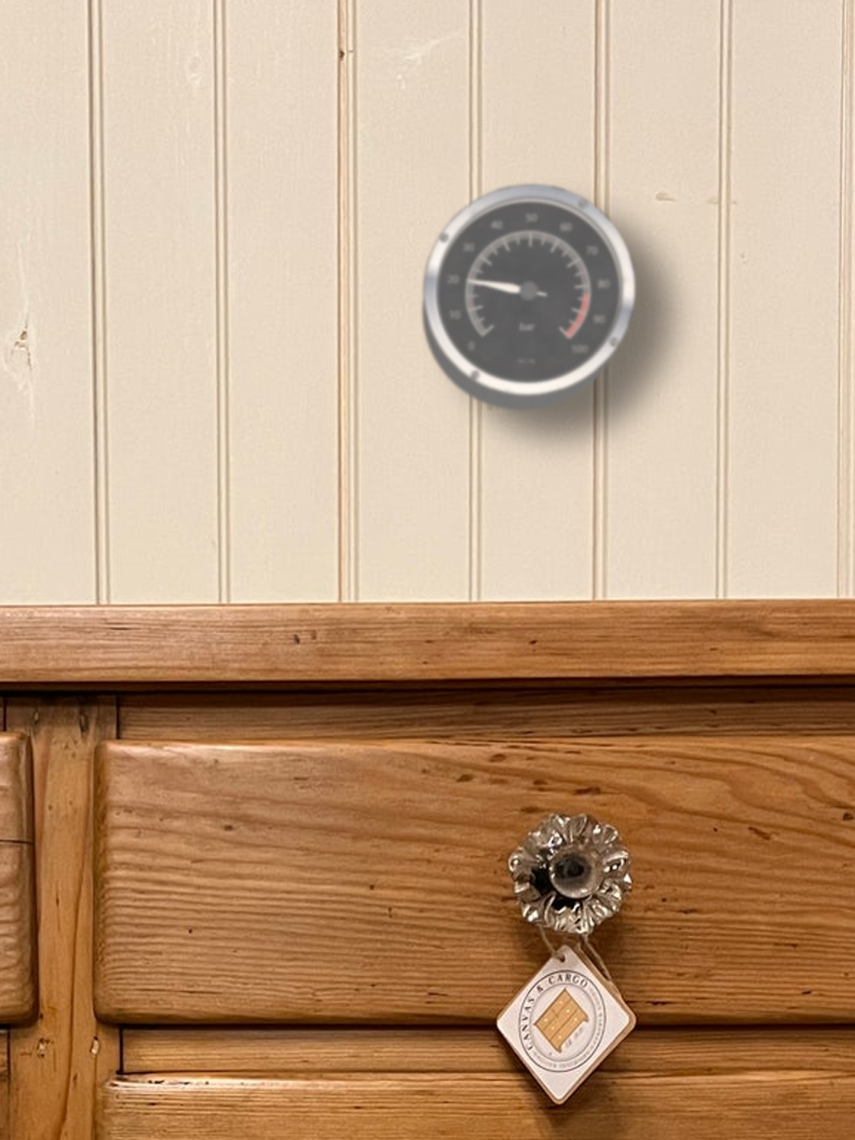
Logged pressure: value=20 unit=bar
